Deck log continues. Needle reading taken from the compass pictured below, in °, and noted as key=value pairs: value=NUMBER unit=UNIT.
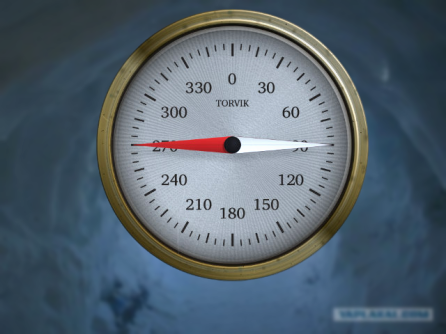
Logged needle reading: value=270 unit=°
